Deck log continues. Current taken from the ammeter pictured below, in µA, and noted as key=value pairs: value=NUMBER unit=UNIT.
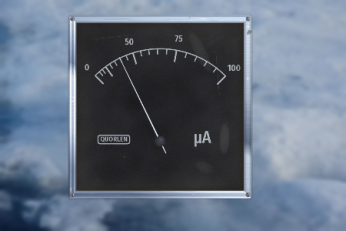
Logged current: value=40 unit=µA
